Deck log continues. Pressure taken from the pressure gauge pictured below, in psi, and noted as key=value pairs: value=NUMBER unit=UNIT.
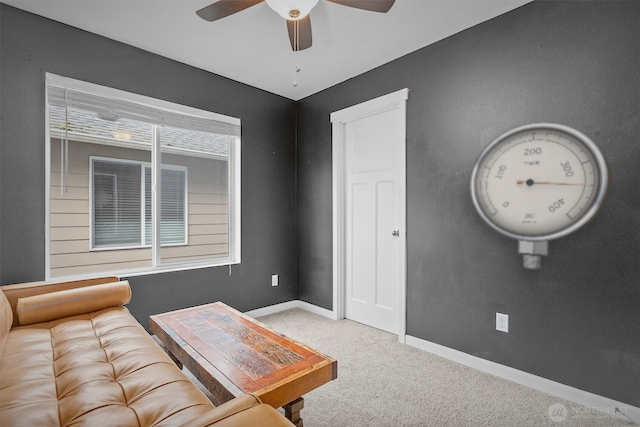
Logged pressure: value=340 unit=psi
